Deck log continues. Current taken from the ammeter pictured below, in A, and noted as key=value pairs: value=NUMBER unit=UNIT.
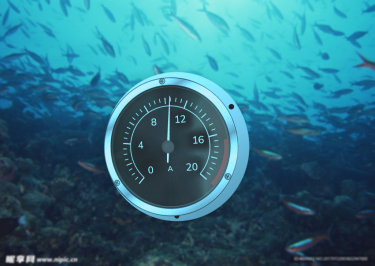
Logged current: value=10.5 unit=A
